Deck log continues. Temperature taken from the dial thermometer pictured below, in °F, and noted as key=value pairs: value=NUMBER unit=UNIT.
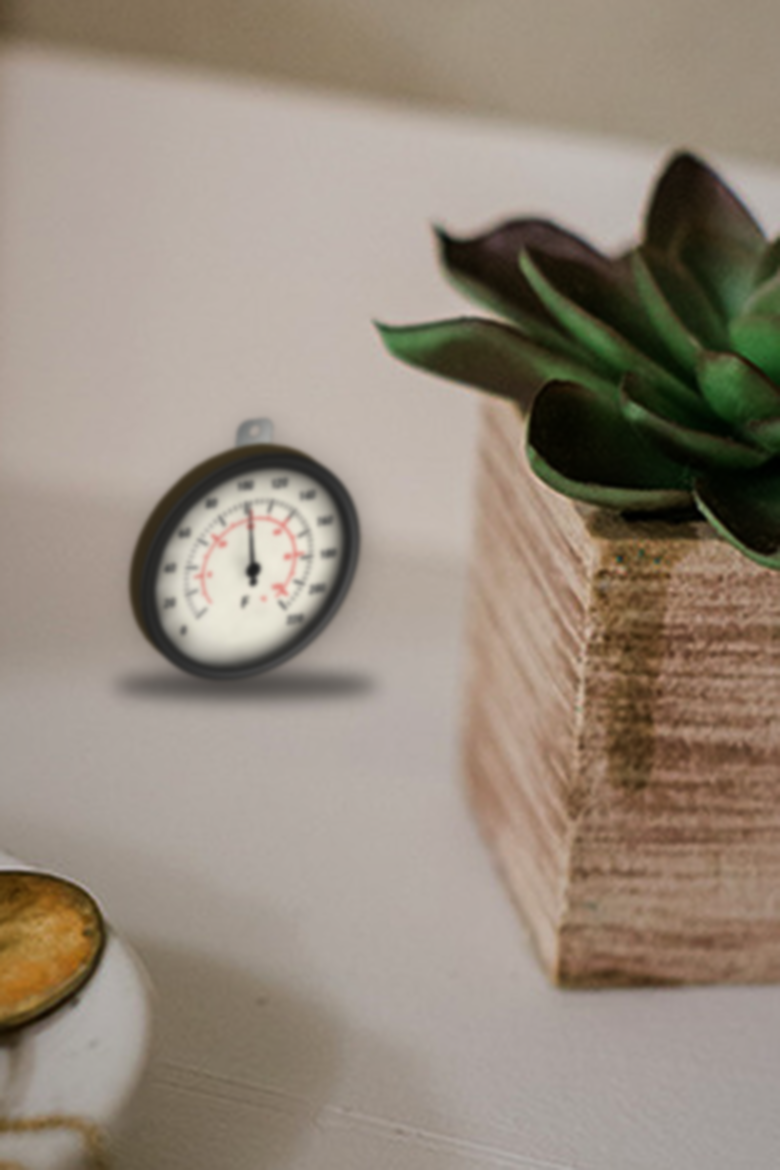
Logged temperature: value=100 unit=°F
